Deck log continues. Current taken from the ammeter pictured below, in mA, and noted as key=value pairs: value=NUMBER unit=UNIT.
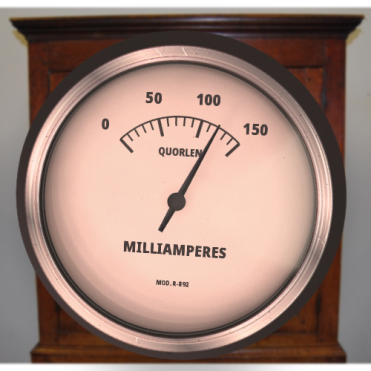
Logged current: value=120 unit=mA
